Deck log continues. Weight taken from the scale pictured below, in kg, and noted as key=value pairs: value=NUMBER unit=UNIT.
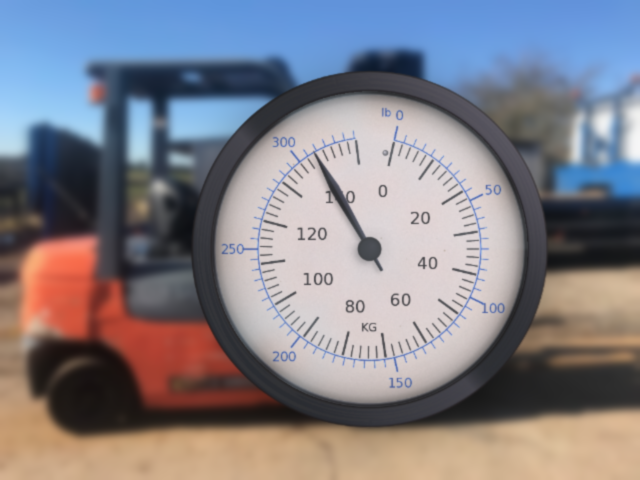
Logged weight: value=140 unit=kg
